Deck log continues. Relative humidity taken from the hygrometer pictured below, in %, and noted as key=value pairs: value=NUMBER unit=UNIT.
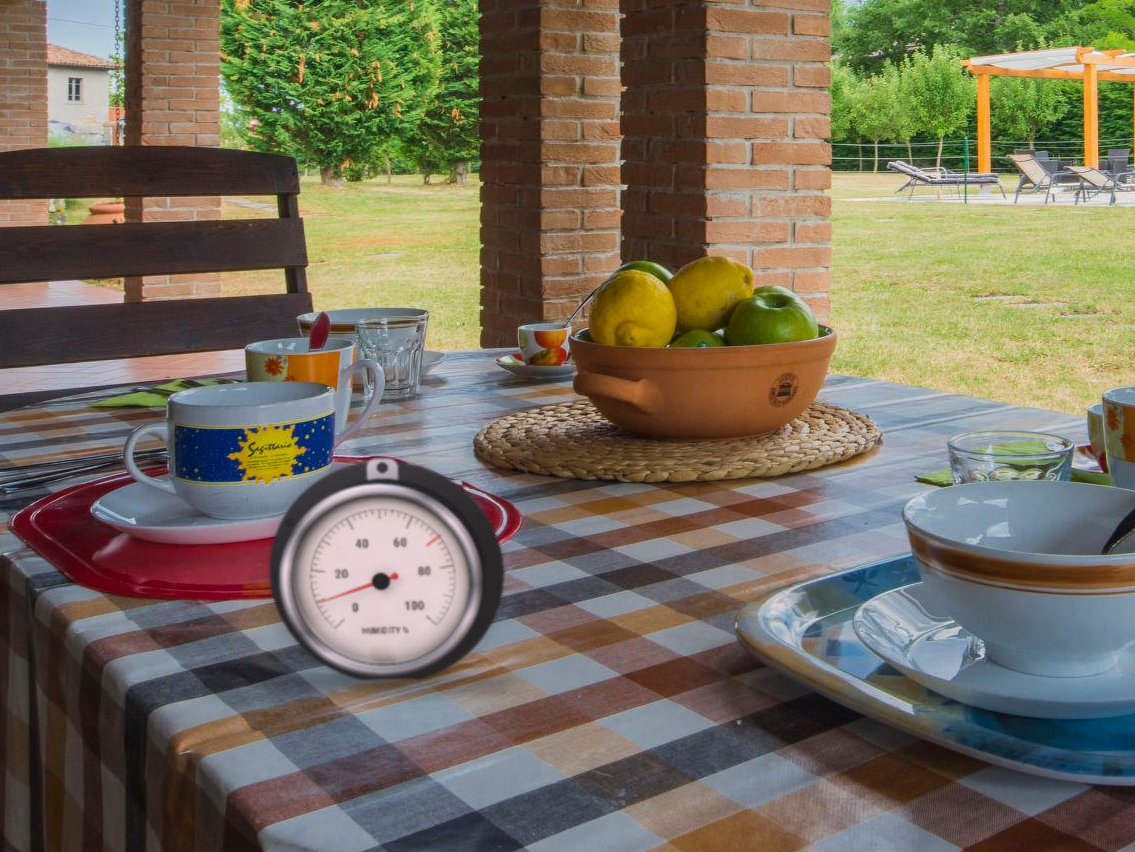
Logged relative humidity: value=10 unit=%
